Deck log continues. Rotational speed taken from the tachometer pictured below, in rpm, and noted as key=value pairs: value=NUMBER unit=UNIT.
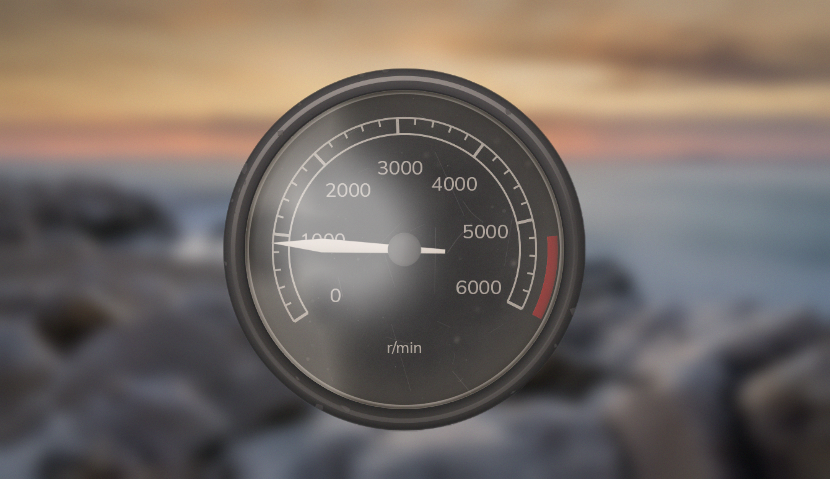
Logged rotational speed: value=900 unit=rpm
